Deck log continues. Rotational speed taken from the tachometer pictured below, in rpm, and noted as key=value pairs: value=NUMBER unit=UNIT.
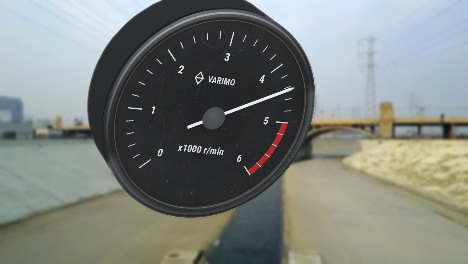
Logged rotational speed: value=4400 unit=rpm
